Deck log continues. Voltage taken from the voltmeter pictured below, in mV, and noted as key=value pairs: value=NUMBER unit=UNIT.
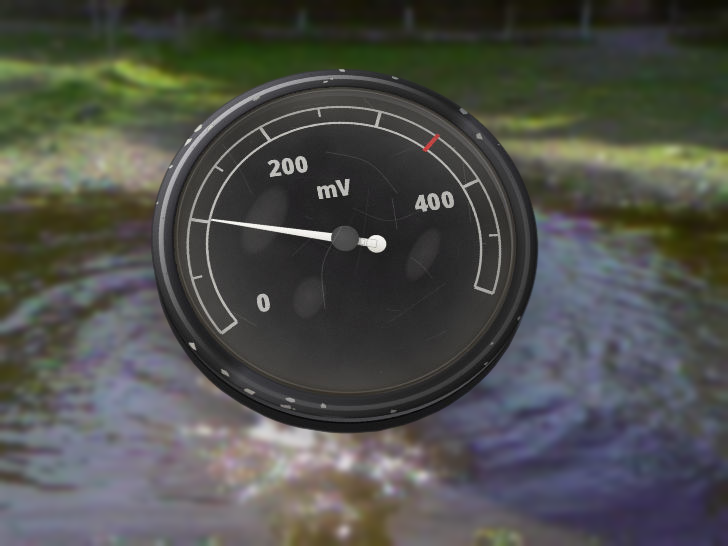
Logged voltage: value=100 unit=mV
